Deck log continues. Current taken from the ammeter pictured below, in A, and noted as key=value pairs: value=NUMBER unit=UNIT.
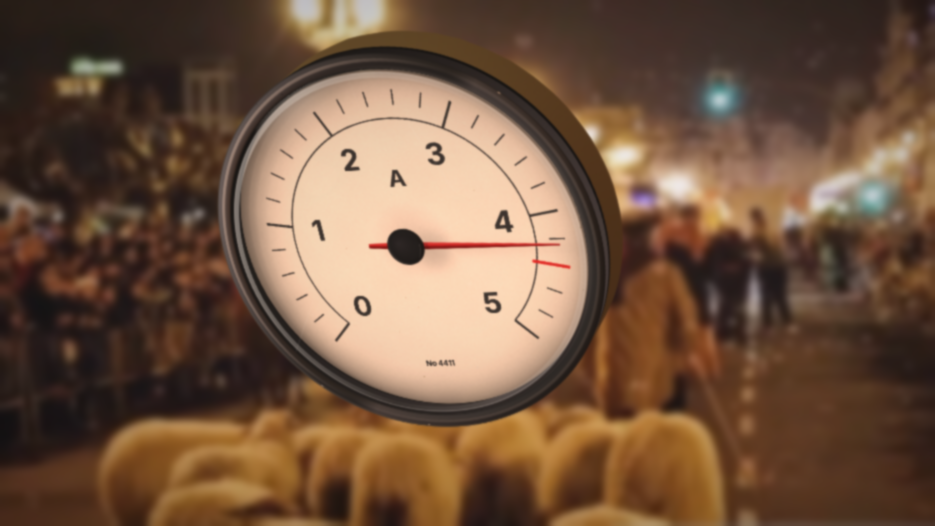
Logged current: value=4.2 unit=A
